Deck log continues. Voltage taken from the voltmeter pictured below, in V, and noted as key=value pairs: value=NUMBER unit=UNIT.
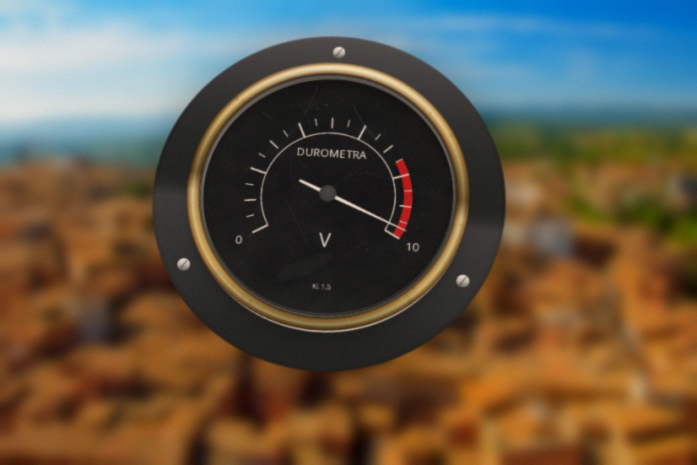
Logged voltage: value=9.75 unit=V
